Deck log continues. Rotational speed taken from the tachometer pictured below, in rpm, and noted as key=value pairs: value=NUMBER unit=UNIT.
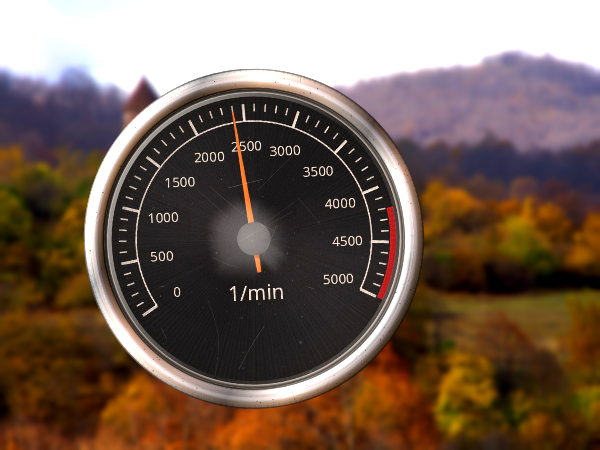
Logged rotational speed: value=2400 unit=rpm
